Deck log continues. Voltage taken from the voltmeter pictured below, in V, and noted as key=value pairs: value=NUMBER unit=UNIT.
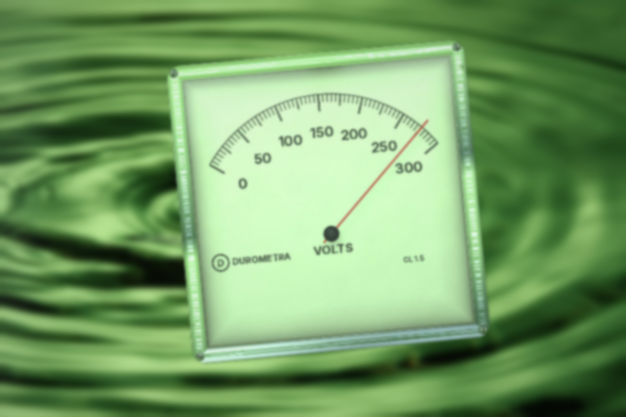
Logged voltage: value=275 unit=V
